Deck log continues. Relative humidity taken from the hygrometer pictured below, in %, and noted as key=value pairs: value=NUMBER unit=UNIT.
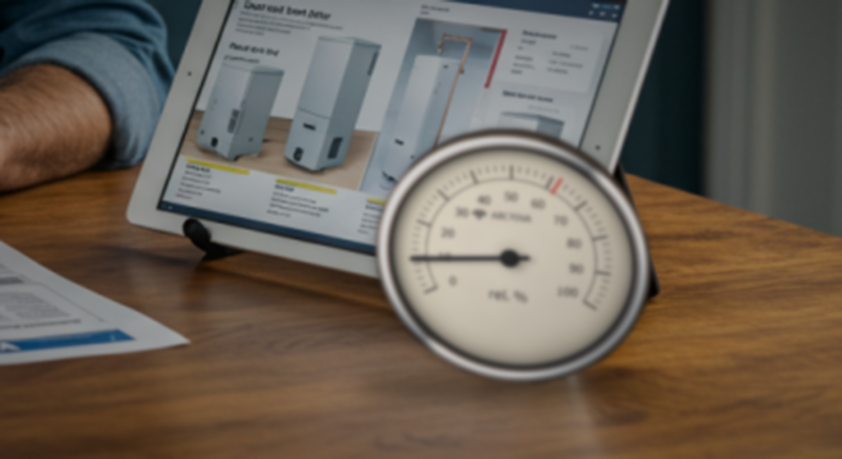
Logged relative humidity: value=10 unit=%
